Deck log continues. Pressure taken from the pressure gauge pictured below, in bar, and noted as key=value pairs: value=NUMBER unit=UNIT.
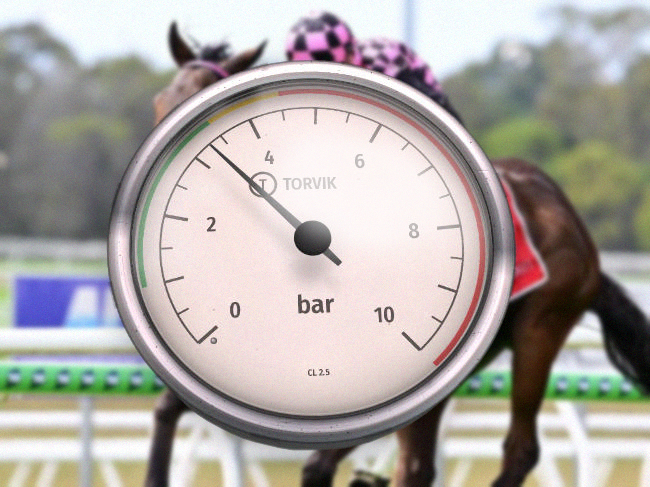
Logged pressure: value=3.25 unit=bar
